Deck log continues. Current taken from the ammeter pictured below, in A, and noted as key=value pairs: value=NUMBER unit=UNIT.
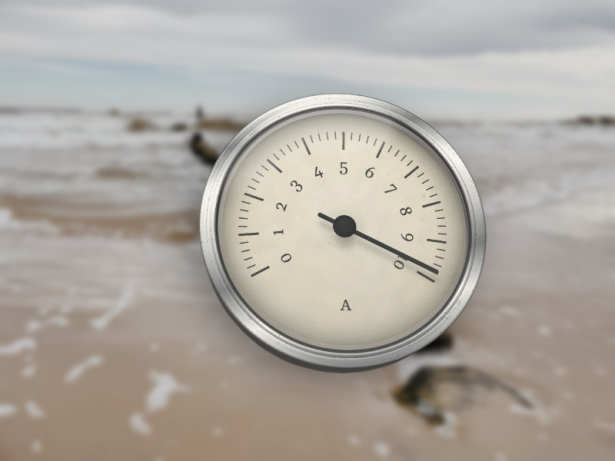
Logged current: value=9.8 unit=A
